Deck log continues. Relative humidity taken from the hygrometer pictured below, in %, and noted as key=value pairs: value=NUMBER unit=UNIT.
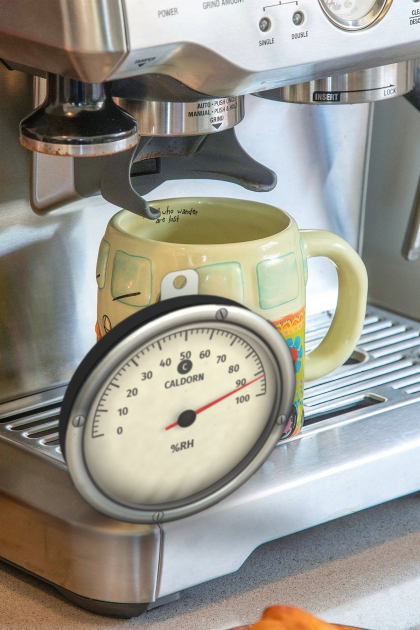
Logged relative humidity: value=90 unit=%
